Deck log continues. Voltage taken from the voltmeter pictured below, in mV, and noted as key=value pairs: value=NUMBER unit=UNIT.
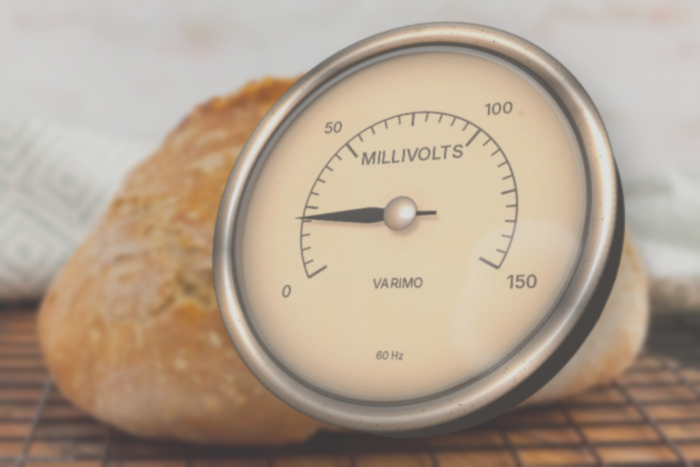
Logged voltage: value=20 unit=mV
